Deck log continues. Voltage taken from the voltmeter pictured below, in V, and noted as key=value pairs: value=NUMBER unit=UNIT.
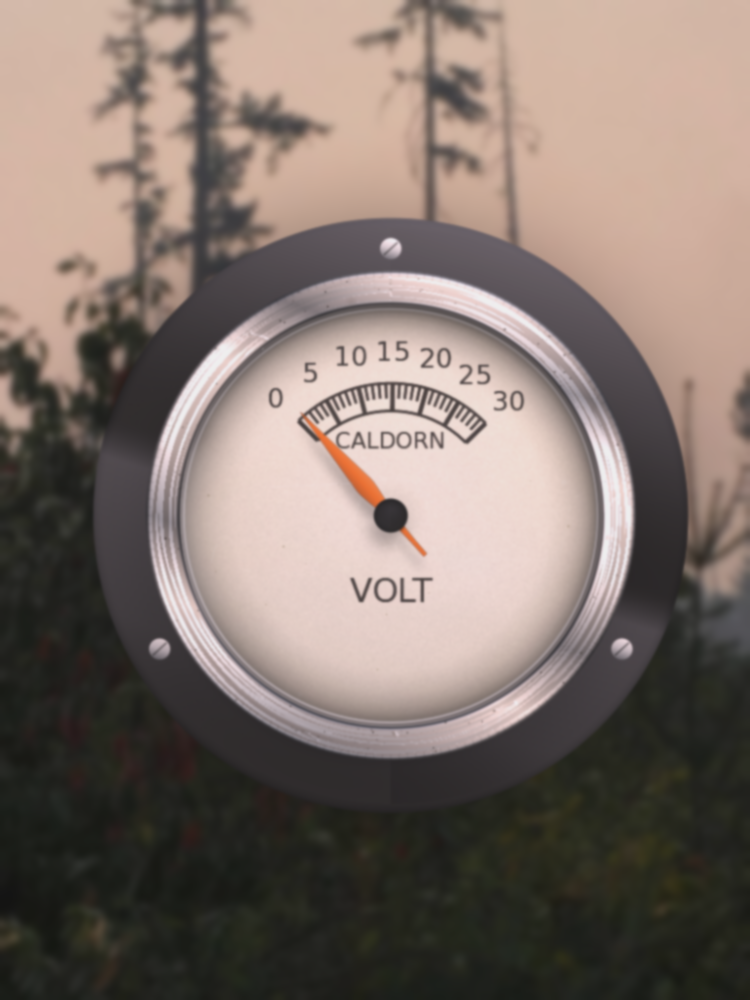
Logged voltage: value=1 unit=V
